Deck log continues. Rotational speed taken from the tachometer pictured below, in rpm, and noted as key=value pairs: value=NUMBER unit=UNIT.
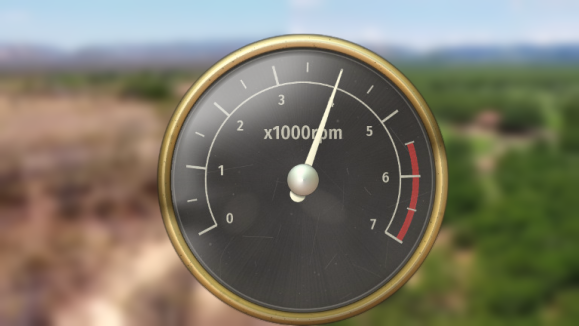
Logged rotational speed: value=4000 unit=rpm
